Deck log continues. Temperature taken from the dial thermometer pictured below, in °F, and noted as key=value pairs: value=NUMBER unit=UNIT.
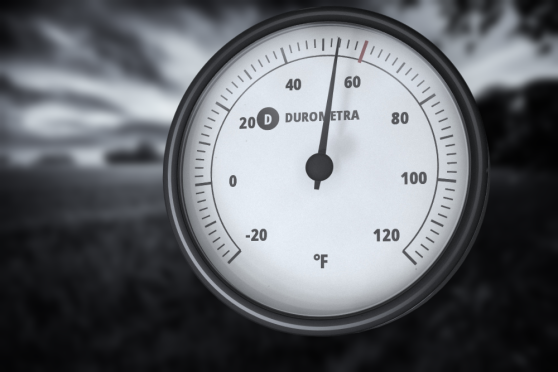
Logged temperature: value=54 unit=°F
